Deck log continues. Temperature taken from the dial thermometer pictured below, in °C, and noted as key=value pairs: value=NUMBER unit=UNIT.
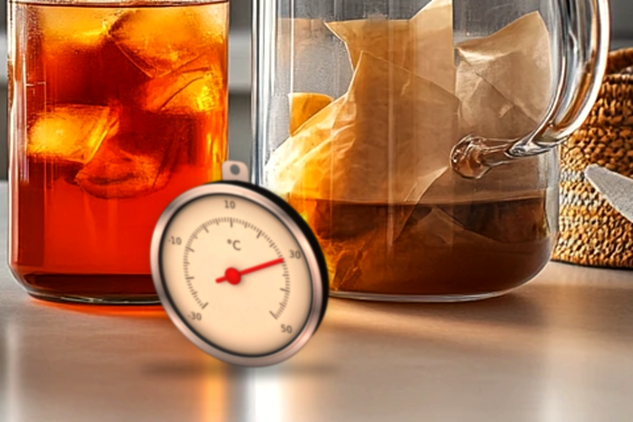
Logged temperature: value=30 unit=°C
